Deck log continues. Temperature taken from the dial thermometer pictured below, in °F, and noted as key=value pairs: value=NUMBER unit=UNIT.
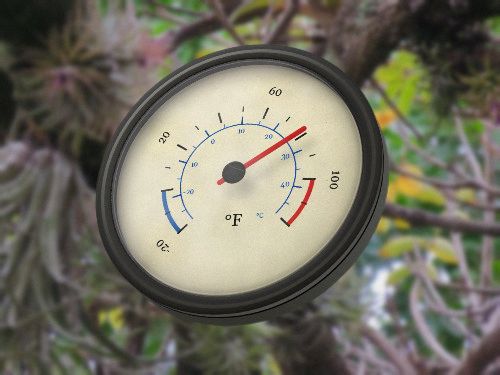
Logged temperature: value=80 unit=°F
